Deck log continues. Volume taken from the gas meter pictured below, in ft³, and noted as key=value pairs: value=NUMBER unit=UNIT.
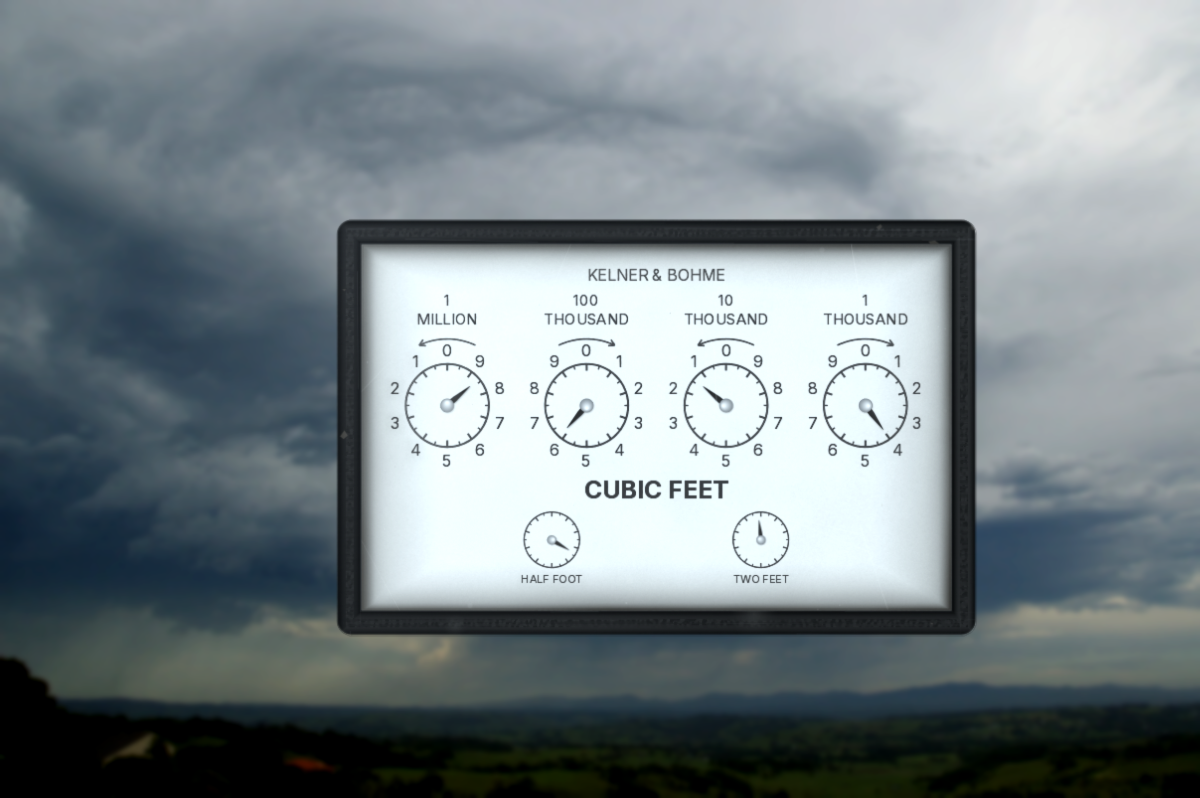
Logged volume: value=861400 unit=ft³
